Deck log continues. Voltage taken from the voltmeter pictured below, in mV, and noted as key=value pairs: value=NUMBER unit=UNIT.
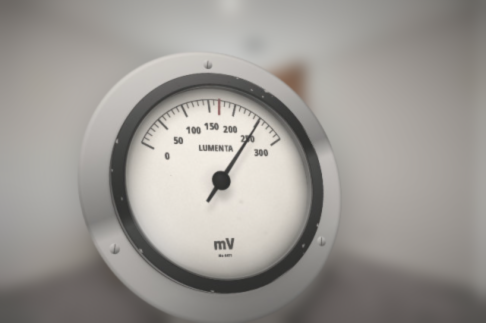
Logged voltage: value=250 unit=mV
